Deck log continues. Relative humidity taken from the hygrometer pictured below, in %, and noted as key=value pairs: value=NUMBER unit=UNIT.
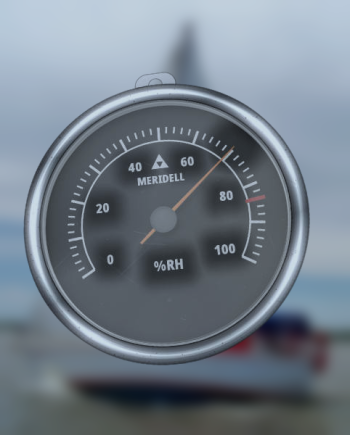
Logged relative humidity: value=70 unit=%
